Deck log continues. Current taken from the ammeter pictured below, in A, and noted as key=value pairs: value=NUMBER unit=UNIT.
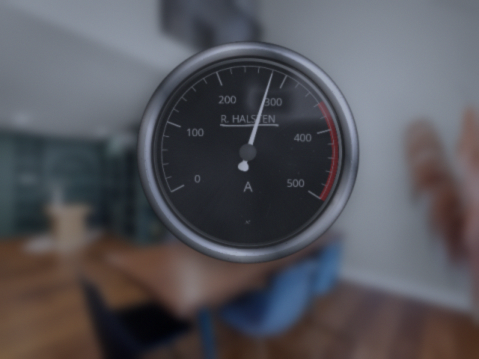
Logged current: value=280 unit=A
